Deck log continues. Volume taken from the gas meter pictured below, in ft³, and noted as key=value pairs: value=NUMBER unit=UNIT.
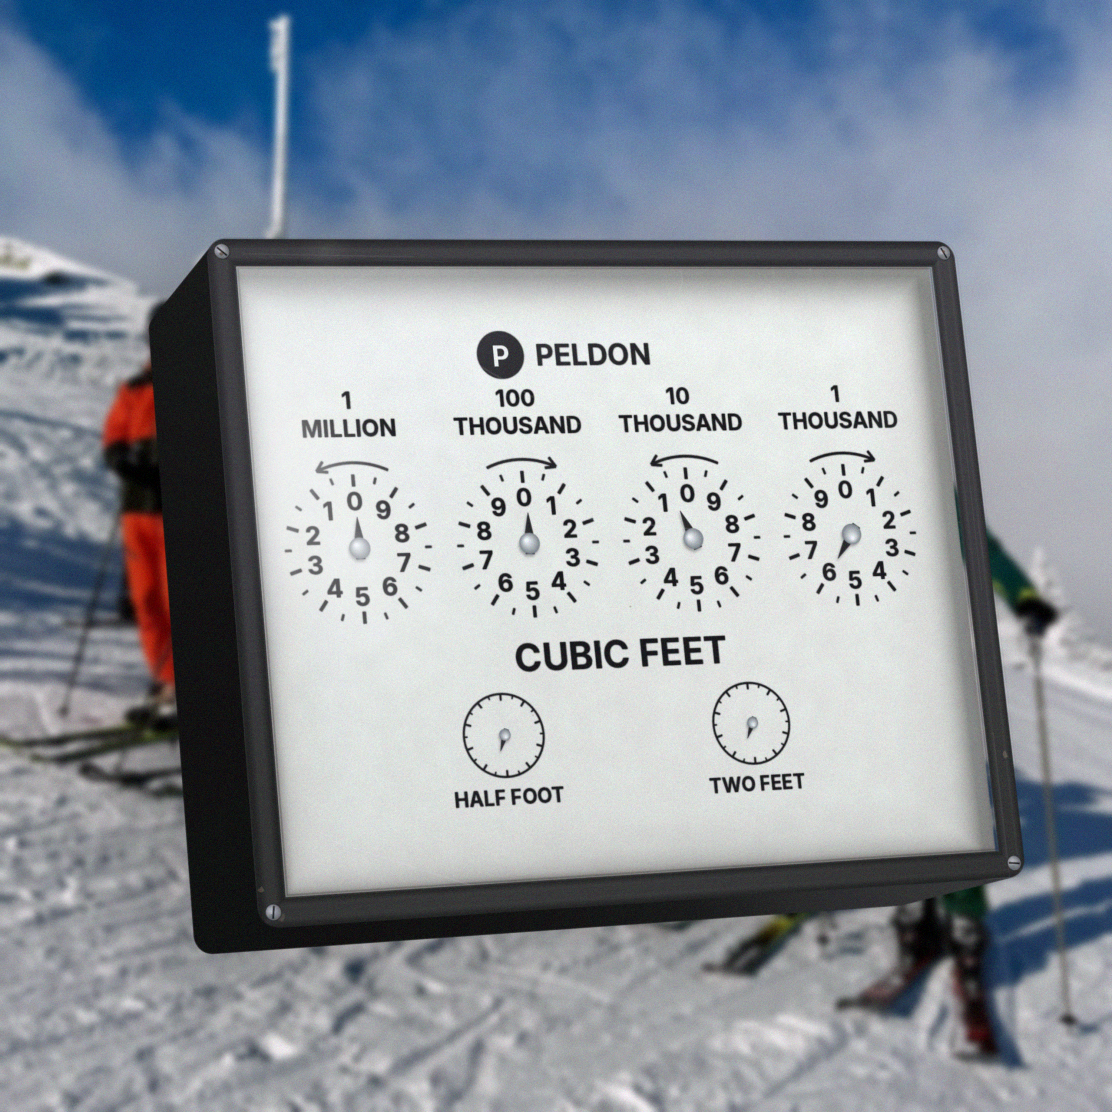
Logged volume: value=600 unit=ft³
